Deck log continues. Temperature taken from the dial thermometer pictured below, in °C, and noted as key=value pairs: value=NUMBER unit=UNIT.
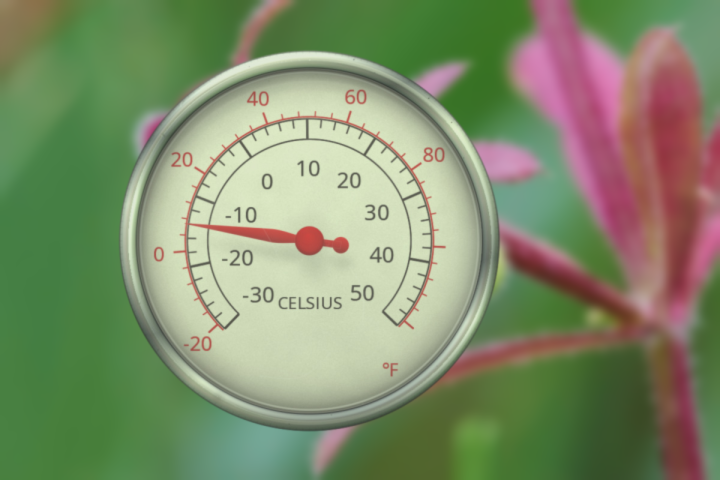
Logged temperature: value=-14 unit=°C
